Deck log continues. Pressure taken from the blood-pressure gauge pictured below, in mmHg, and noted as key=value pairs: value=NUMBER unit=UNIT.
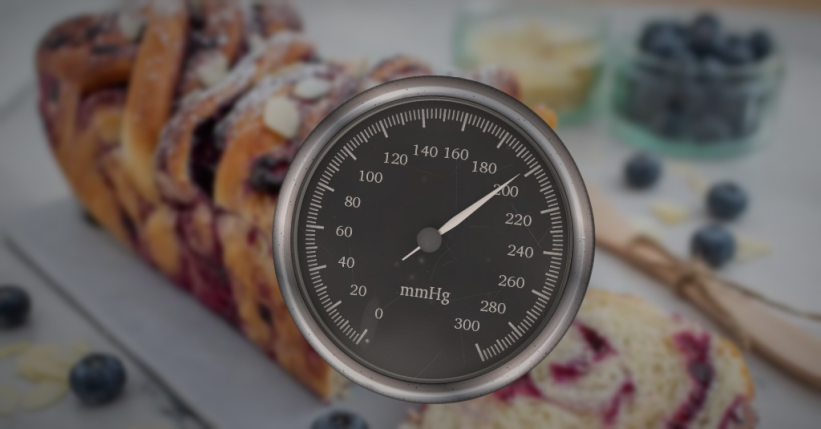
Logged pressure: value=198 unit=mmHg
